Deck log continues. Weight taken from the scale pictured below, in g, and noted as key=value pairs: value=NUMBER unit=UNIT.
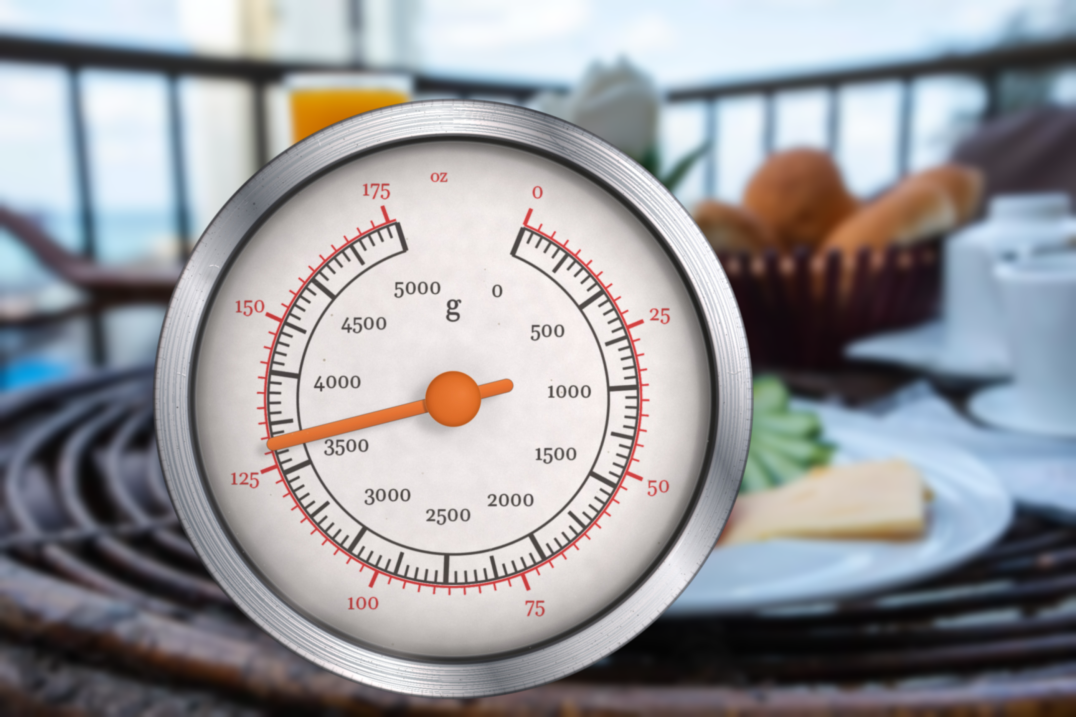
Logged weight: value=3650 unit=g
